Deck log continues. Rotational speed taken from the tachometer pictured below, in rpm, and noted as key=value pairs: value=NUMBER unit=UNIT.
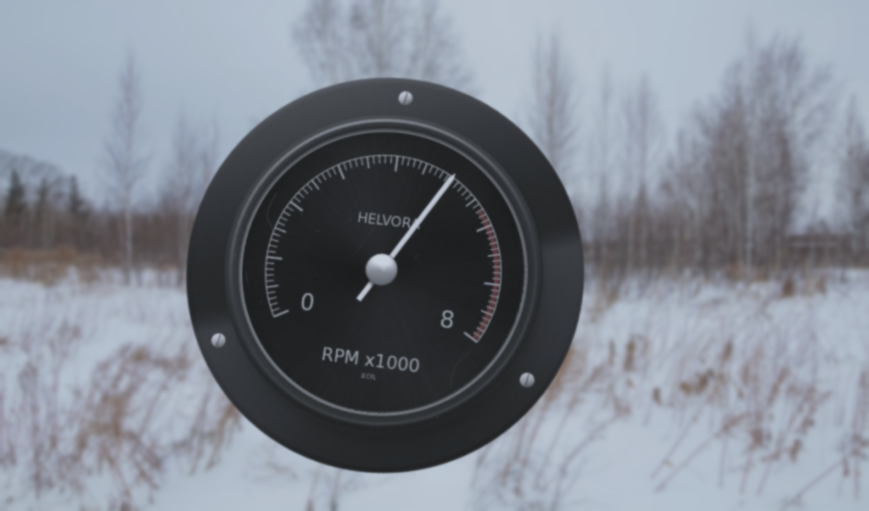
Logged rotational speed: value=5000 unit=rpm
